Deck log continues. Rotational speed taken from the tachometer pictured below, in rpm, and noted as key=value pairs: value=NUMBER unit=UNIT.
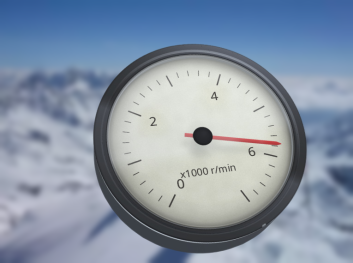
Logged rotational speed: value=5800 unit=rpm
